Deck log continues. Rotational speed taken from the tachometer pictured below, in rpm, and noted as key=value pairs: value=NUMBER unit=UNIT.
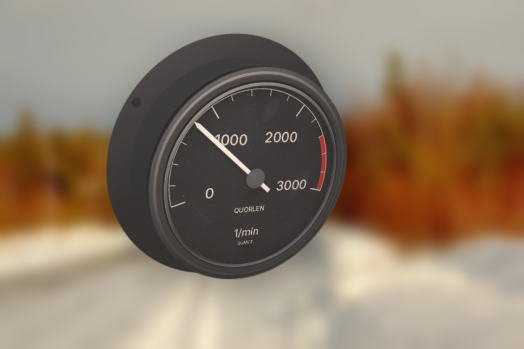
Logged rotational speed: value=800 unit=rpm
